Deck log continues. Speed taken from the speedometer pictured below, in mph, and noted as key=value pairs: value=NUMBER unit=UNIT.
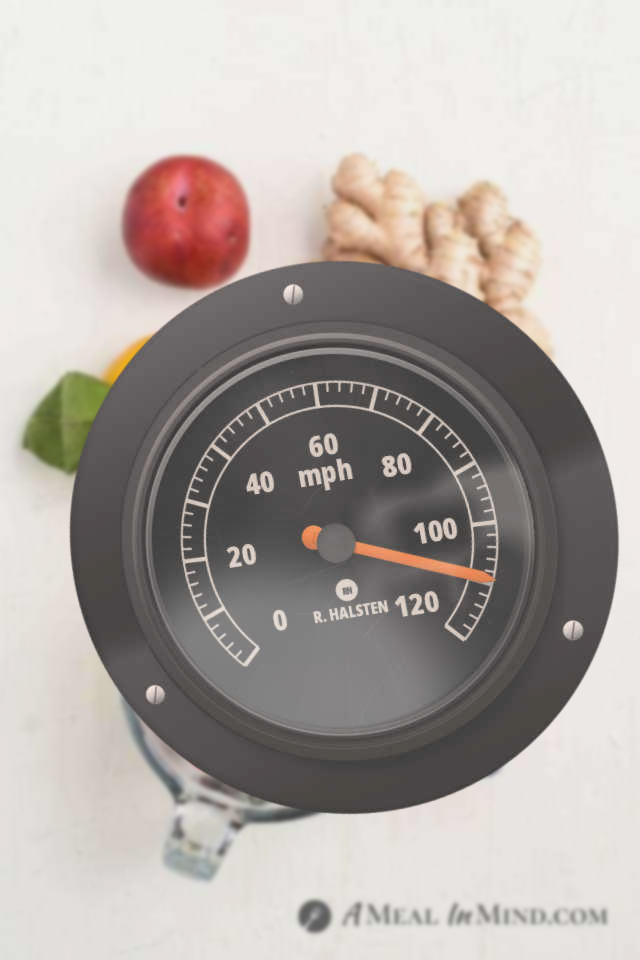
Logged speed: value=109 unit=mph
